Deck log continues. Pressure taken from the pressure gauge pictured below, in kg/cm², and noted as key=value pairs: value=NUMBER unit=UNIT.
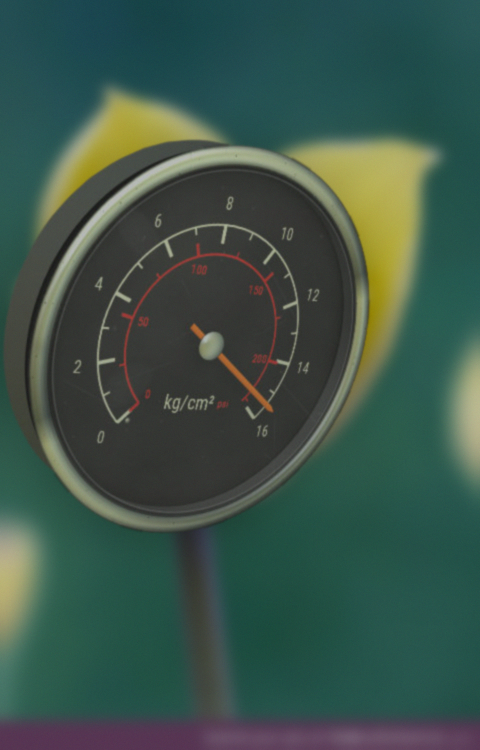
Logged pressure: value=15.5 unit=kg/cm²
